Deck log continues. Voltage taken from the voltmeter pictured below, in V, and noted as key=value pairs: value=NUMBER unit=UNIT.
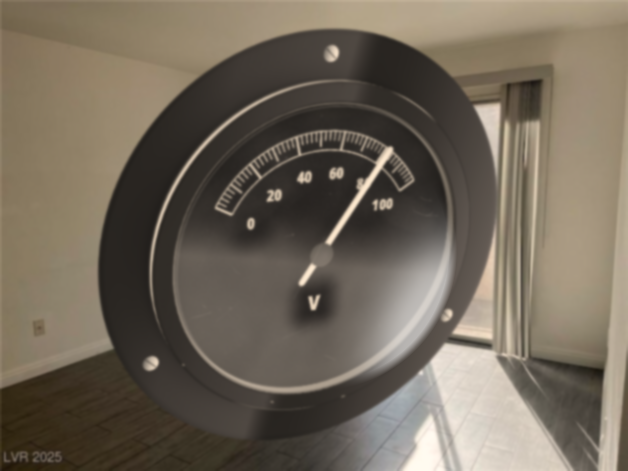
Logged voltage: value=80 unit=V
